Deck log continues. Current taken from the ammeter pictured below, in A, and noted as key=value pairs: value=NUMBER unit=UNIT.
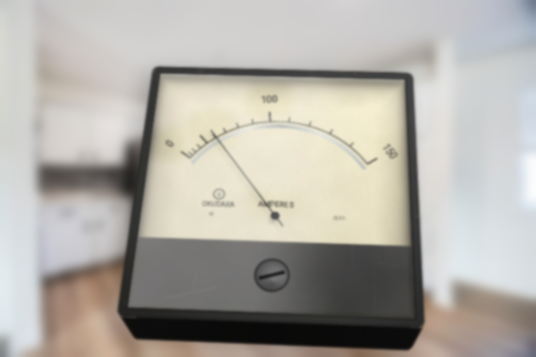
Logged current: value=60 unit=A
